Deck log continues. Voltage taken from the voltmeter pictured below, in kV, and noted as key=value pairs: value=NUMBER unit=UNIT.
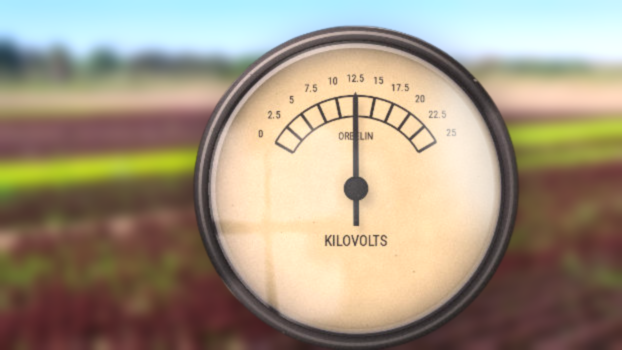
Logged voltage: value=12.5 unit=kV
